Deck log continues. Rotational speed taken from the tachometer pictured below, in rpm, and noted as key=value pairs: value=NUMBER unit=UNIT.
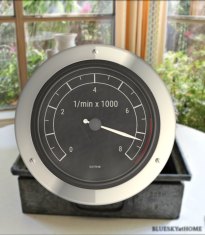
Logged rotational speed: value=7250 unit=rpm
